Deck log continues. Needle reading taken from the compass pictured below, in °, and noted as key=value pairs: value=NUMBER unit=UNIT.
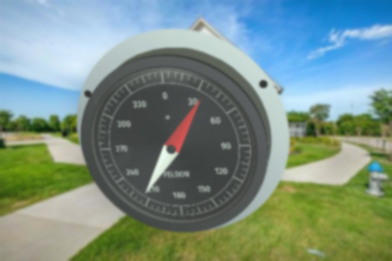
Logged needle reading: value=35 unit=°
